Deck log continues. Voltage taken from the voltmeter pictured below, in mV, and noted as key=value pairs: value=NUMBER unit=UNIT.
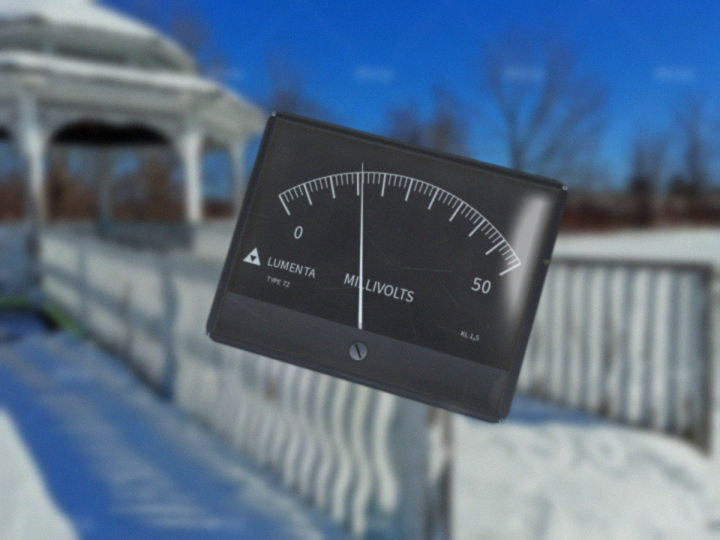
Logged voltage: value=16 unit=mV
